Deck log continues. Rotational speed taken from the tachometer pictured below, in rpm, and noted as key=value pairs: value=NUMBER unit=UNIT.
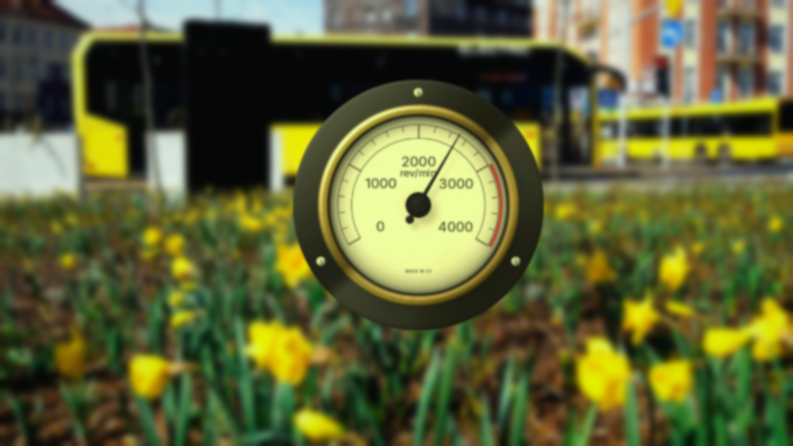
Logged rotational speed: value=2500 unit=rpm
